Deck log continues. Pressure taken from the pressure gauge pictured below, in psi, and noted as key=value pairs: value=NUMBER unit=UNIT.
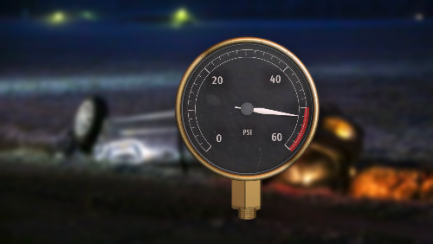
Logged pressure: value=52 unit=psi
